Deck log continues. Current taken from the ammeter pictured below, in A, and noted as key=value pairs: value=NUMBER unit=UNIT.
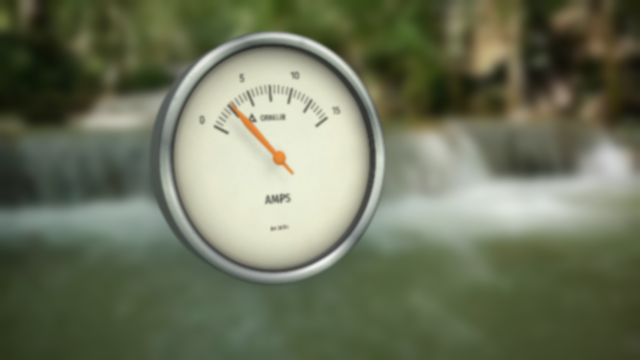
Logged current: value=2.5 unit=A
